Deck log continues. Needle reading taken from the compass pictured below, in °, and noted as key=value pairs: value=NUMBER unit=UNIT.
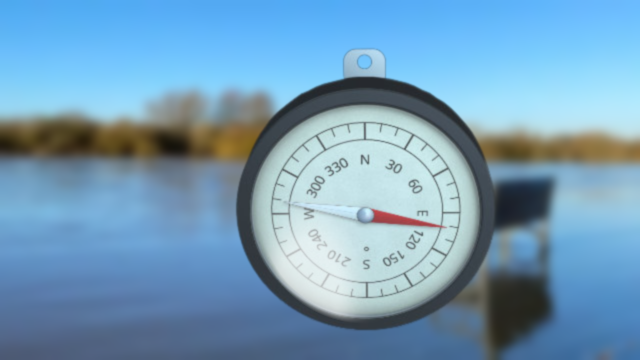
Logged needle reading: value=100 unit=°
